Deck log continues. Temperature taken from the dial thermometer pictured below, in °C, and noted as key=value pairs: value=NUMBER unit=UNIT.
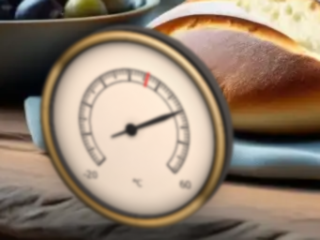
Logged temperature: value=40 unit=°C
